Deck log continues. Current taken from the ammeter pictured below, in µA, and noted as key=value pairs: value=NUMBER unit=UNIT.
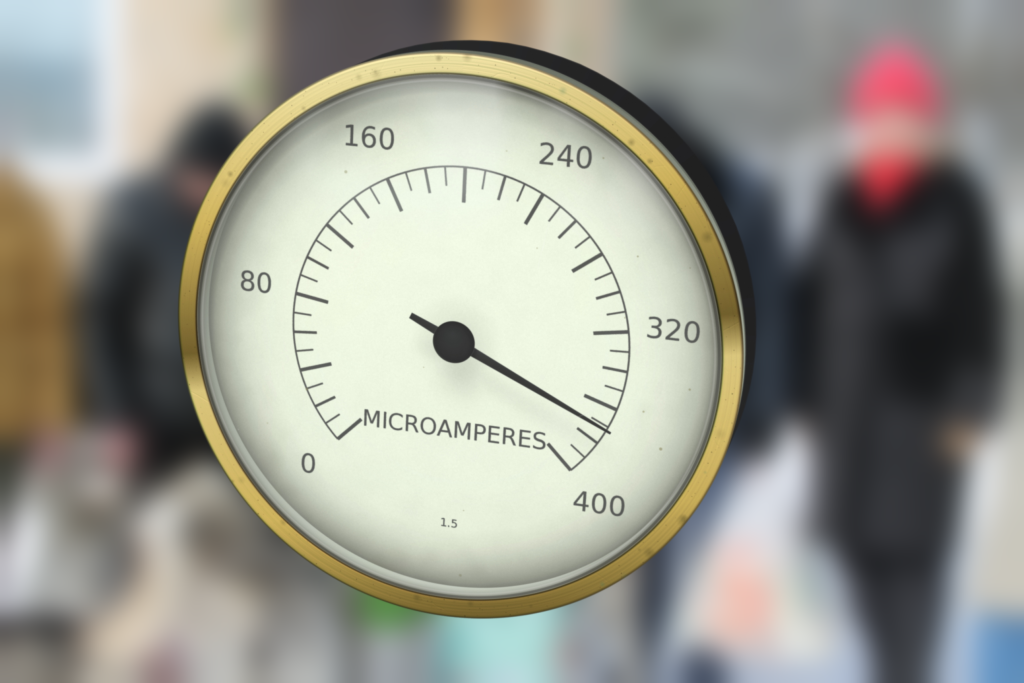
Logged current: value=370 unit=µA
